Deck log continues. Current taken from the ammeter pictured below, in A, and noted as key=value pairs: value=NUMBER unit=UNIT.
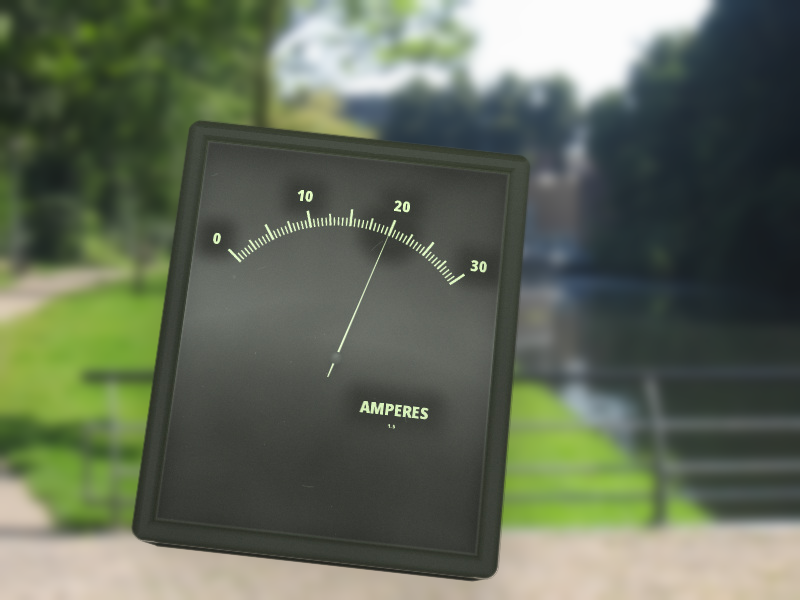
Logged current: value=20 unit=A
